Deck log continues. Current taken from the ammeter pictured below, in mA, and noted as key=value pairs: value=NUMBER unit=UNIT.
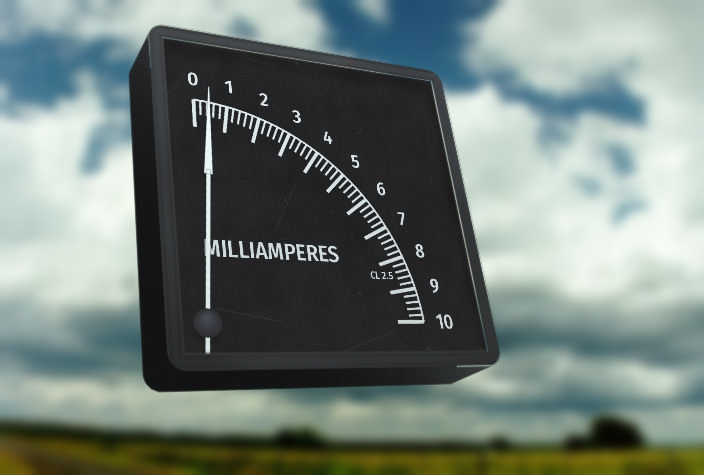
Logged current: value=0.4 unit=mA
